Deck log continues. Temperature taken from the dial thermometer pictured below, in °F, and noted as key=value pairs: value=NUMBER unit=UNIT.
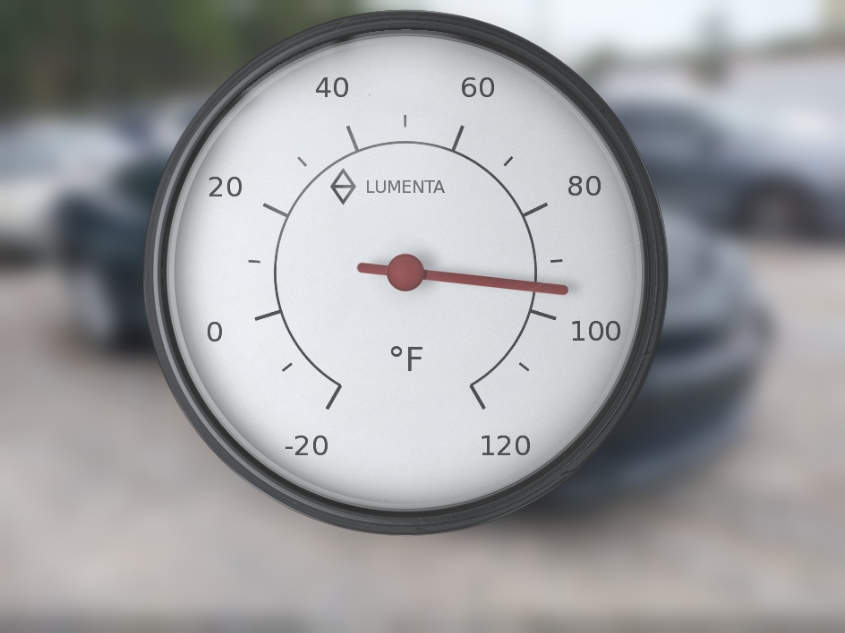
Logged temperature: value=95 unit=°F
